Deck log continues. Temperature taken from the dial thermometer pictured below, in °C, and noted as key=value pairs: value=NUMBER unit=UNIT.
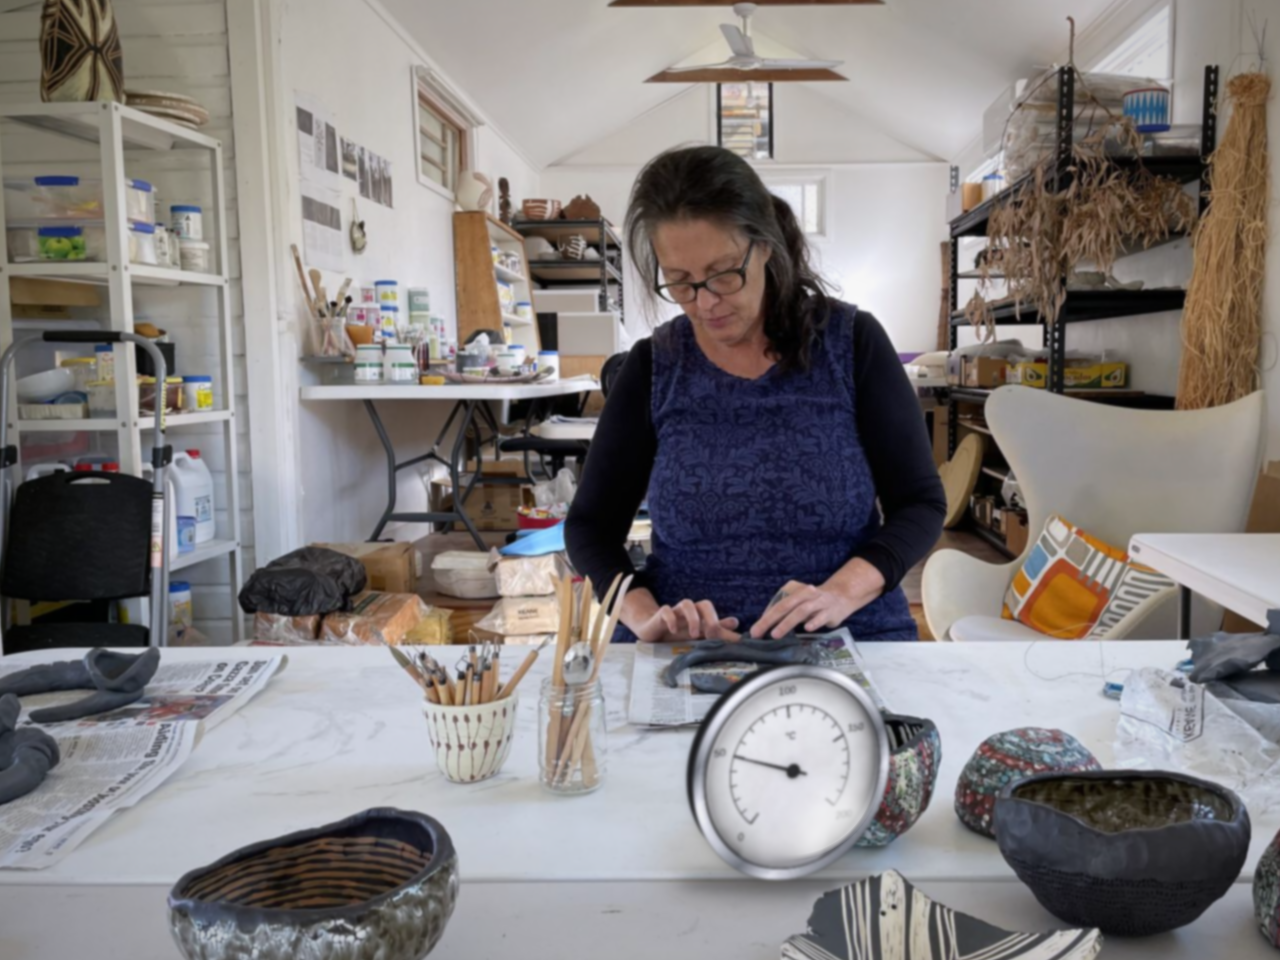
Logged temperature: value=50 unit=°C
